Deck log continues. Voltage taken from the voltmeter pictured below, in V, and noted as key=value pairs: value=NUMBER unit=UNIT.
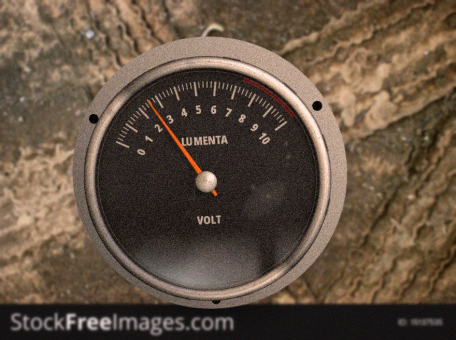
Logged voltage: value=2.6 unit=V
